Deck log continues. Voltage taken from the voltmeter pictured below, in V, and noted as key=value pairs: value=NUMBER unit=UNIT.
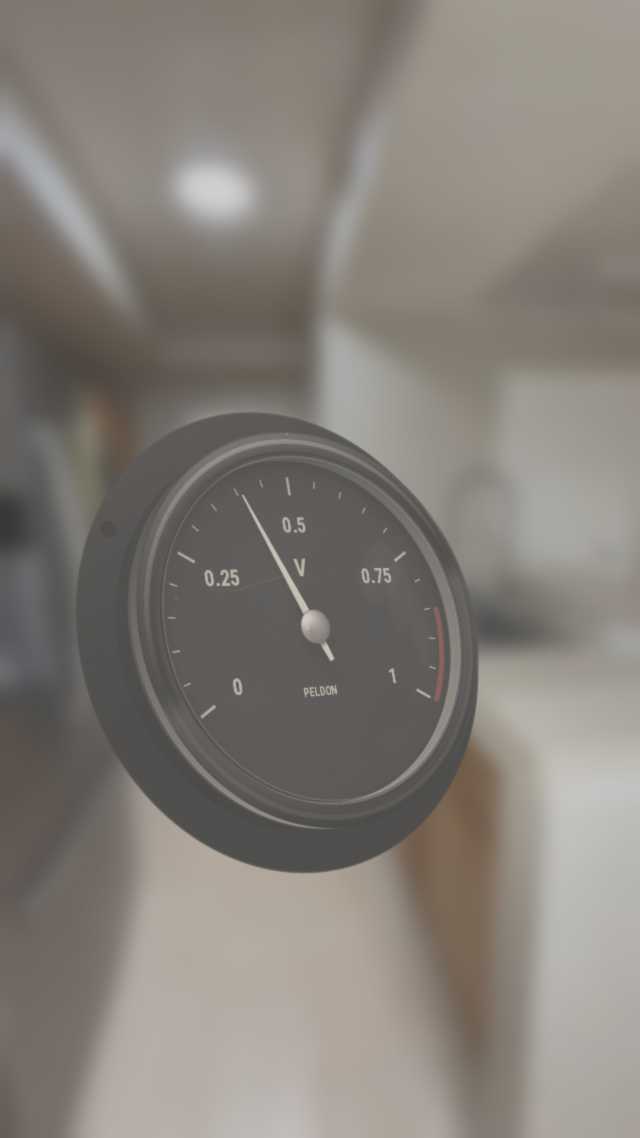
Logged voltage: value=0.4 unit=V
